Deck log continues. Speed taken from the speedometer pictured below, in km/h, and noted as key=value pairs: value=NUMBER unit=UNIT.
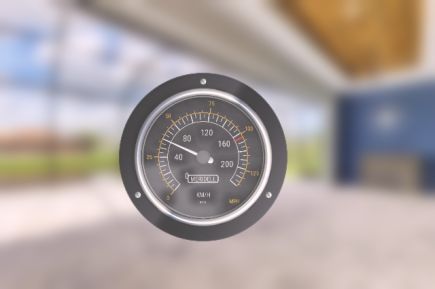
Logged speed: value=60 unit=km/h
